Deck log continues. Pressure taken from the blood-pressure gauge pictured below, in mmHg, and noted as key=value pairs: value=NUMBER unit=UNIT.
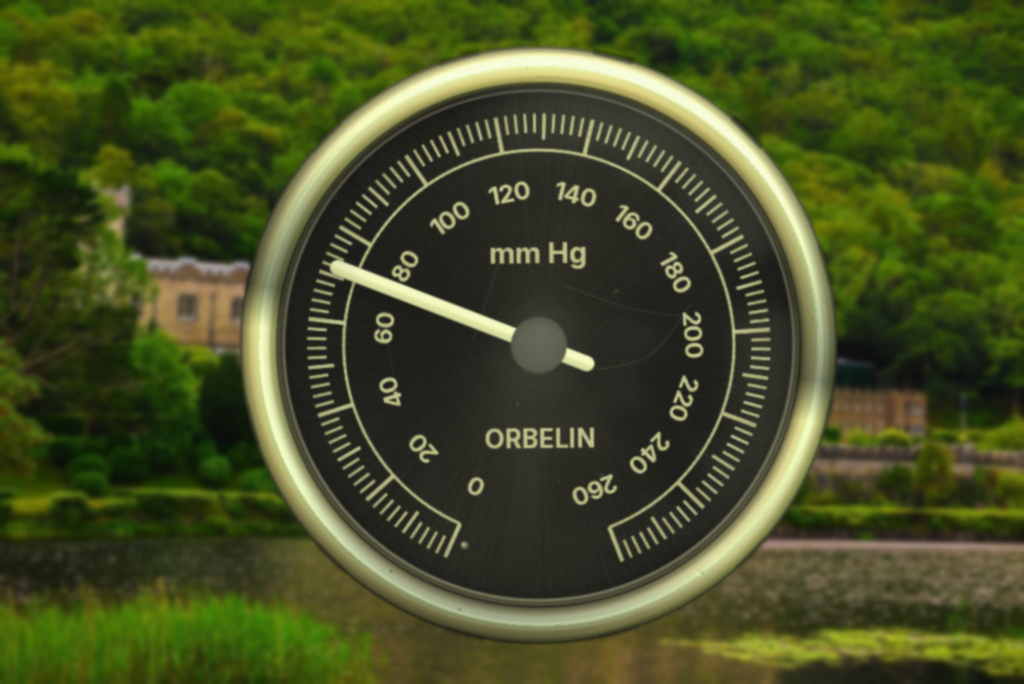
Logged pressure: value=72 unit=mmHg
